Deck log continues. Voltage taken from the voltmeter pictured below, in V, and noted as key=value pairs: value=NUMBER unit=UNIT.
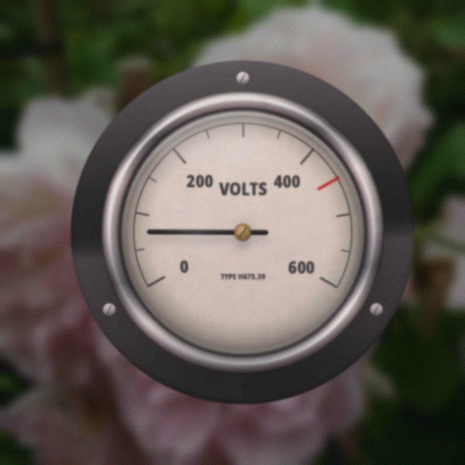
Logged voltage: value=75 unit=V
